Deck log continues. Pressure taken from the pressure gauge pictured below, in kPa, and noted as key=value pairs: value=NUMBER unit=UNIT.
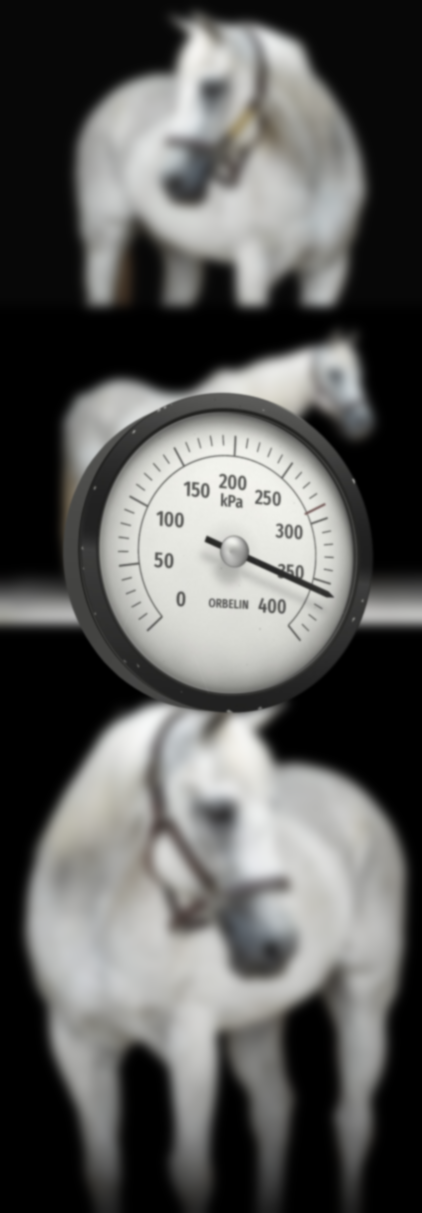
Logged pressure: value=360 unit=kPa
